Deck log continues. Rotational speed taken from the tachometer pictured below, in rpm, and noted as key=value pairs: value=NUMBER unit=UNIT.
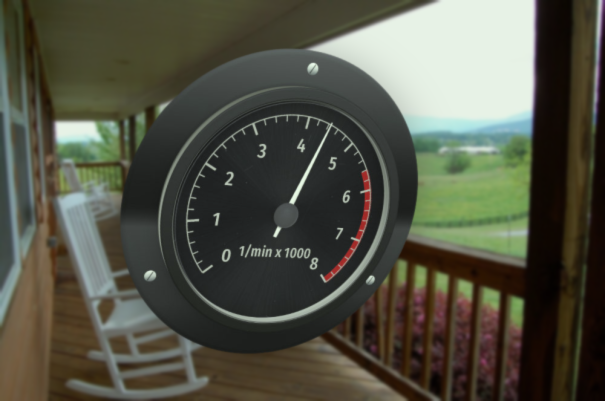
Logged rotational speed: value=4400 unit=rpm
